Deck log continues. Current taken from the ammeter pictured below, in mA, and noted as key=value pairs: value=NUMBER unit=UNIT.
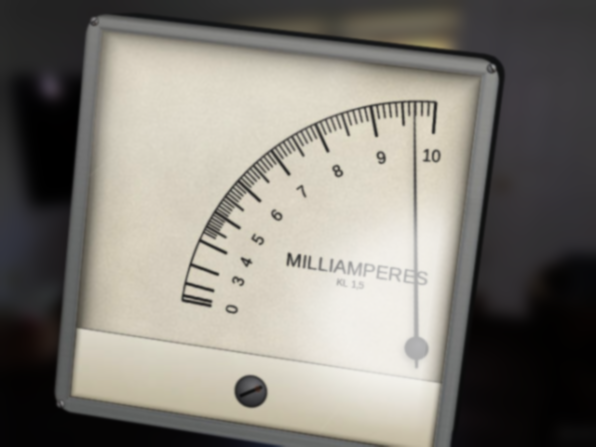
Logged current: value=9.7 unit=mA
